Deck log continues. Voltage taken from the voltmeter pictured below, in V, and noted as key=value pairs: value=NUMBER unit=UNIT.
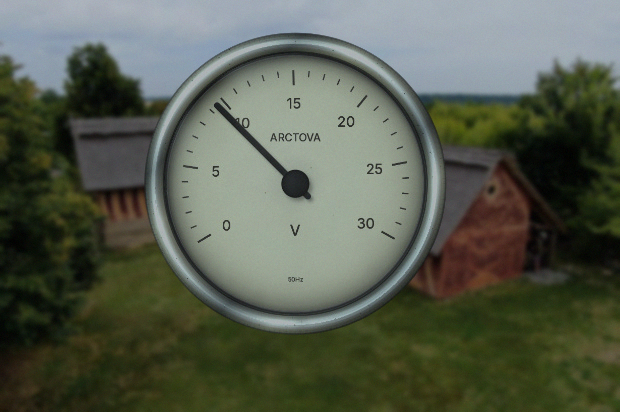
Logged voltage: value=9.5 unit=V
